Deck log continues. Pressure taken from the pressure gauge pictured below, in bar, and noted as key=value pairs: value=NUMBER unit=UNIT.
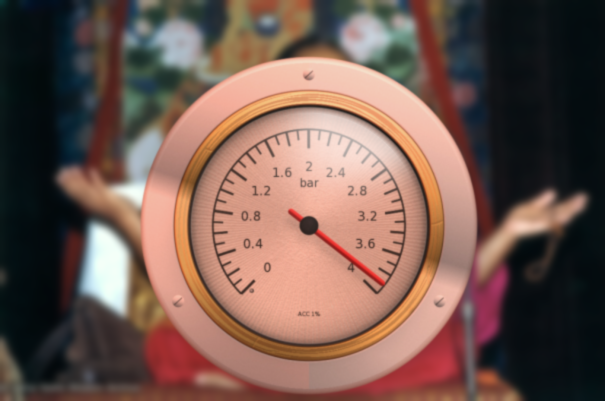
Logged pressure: value=3.9 unit=bar
